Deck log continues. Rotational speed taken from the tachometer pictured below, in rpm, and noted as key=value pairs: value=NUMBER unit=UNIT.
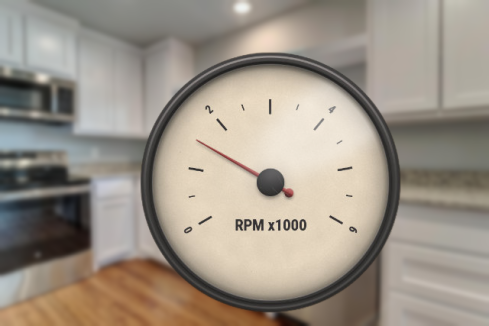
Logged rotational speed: value=1500 unit=rpm
